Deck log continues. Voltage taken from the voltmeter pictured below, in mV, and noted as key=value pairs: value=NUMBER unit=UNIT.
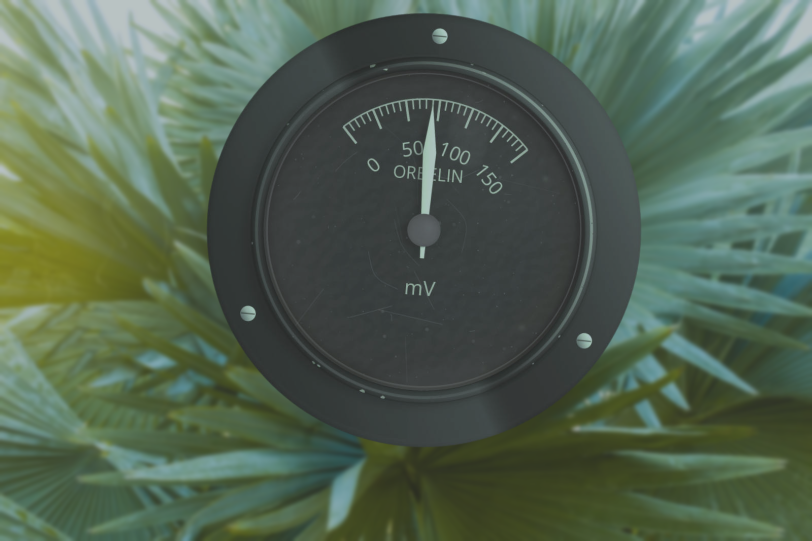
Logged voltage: value=70 unit=mV
